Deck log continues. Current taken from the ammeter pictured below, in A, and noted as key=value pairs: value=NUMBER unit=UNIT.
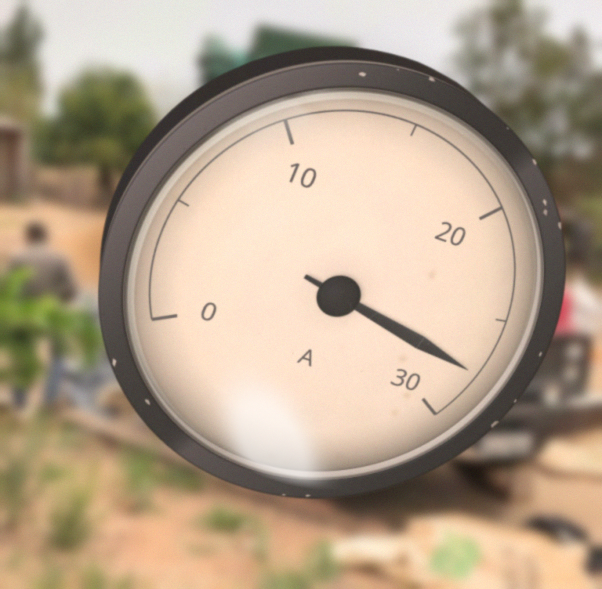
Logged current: value=27.5 unit=A
